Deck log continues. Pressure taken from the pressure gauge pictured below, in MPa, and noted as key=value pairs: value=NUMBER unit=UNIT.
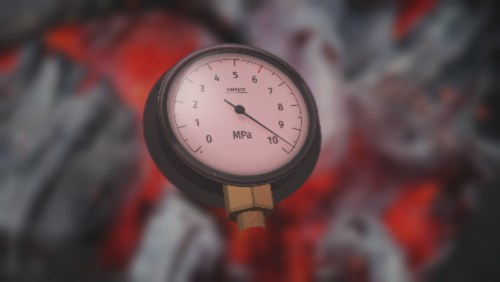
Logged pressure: value=9.75 unit=MPa
